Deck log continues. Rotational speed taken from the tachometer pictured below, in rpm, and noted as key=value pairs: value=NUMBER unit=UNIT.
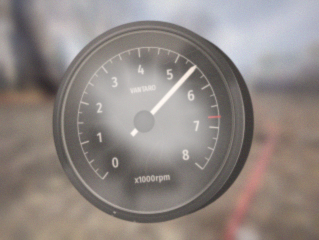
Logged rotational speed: value=5500 unit=rpm
